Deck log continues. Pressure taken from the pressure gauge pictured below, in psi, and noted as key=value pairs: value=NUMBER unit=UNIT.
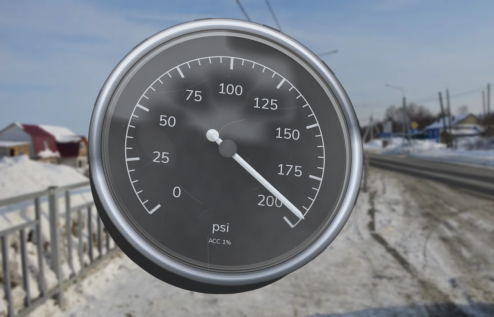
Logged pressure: value=195 unit=psi
